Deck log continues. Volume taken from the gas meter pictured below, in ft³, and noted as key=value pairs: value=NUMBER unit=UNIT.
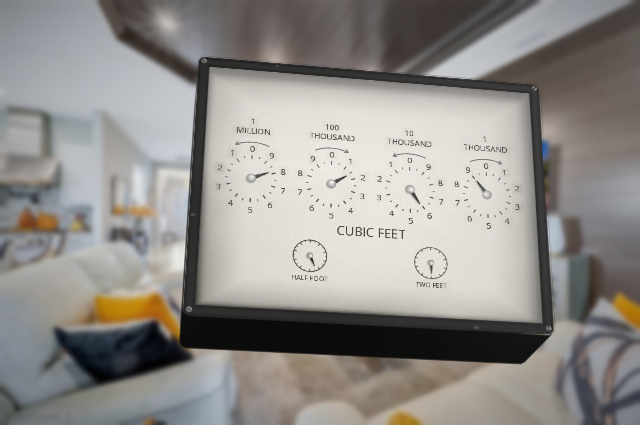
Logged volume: value=815900 unit=ft³
